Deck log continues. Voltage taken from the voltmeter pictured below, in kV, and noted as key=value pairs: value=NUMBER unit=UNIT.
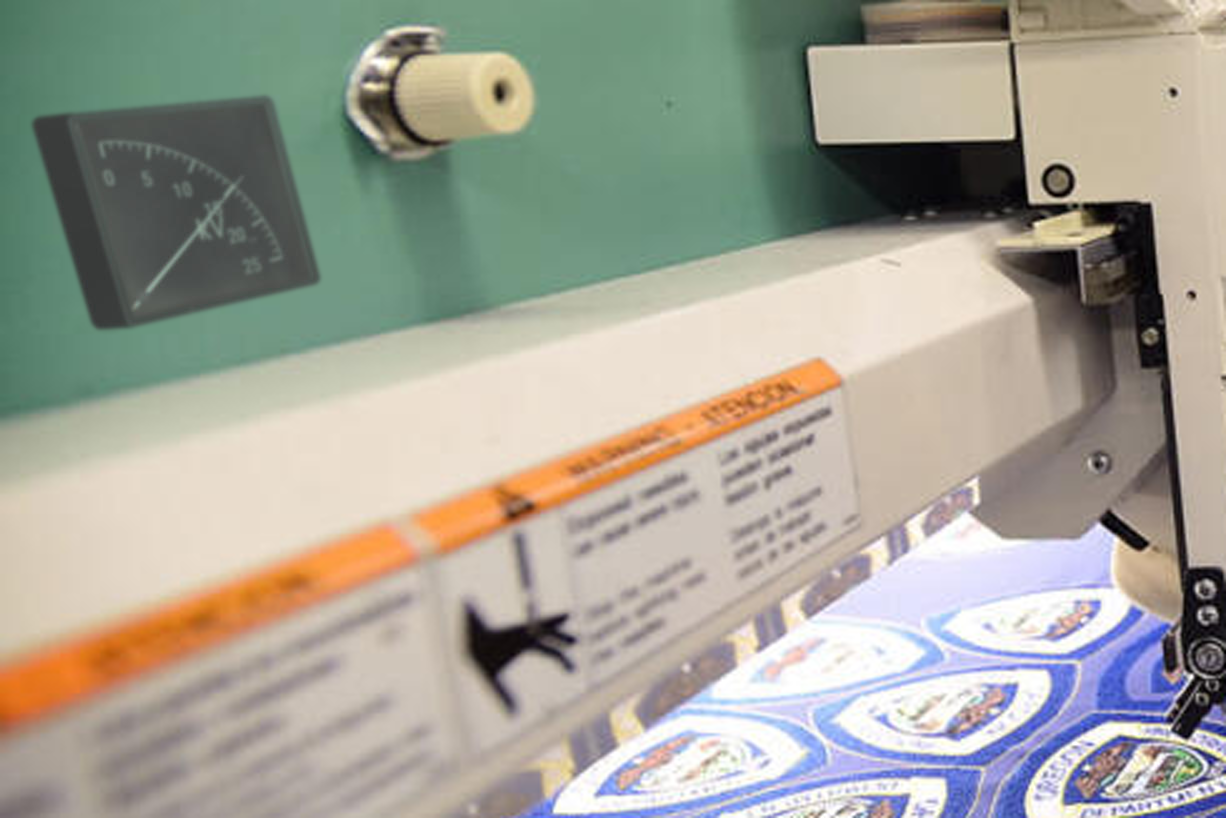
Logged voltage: value=15 unit=kV
